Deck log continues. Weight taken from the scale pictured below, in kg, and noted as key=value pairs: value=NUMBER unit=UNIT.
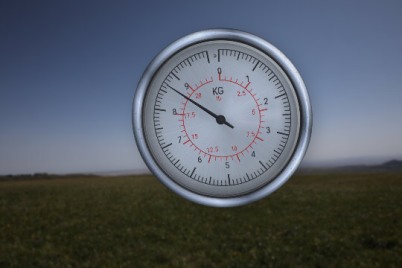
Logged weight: value=8.7 unit=kg
